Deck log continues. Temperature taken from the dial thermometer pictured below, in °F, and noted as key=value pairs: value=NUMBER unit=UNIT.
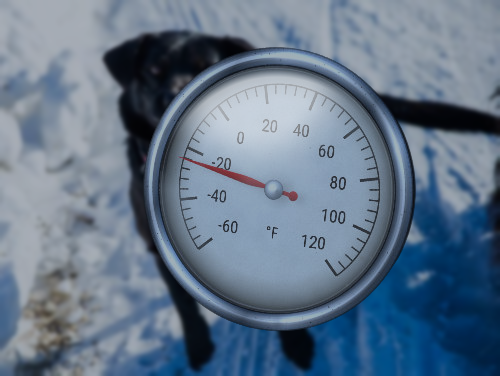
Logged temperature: value=-24 unit=°F
